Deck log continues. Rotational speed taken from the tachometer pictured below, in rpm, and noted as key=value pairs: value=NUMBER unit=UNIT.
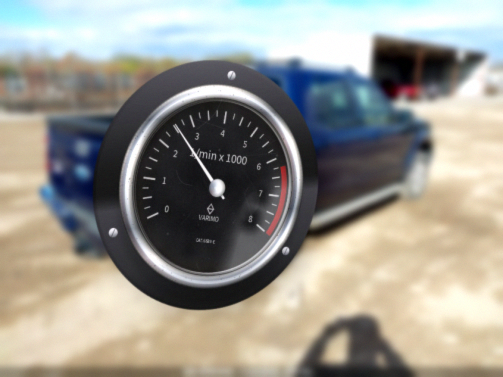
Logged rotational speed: value=2500 unit=rpm
